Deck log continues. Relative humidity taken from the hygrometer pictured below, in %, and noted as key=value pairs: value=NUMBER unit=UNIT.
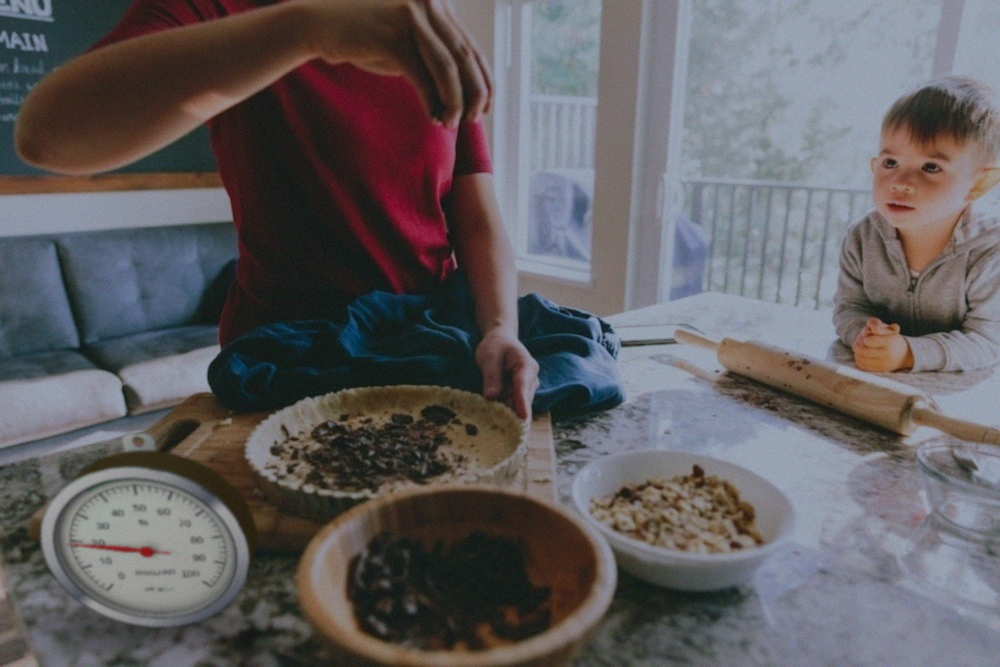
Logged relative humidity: value=20 unit=%
